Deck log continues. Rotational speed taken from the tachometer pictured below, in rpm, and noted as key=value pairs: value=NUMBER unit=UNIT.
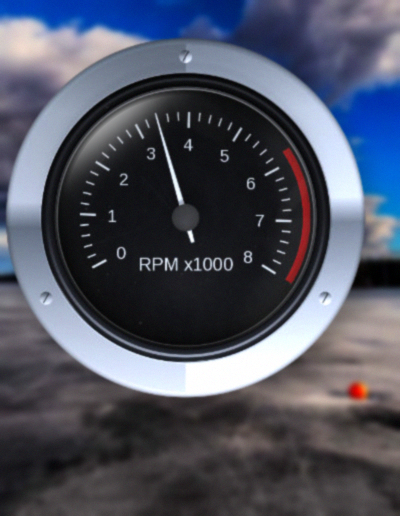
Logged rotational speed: value=3400 unit=rpm
